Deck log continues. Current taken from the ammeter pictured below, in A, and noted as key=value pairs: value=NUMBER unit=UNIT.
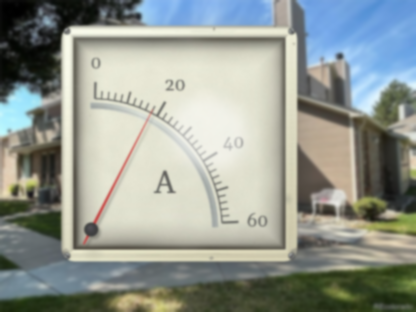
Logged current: value=18 unit=A
